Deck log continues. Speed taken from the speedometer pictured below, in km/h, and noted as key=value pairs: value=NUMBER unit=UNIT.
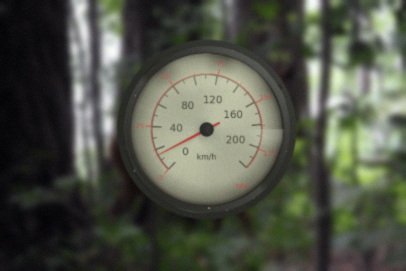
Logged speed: value=15 unit=km/h
